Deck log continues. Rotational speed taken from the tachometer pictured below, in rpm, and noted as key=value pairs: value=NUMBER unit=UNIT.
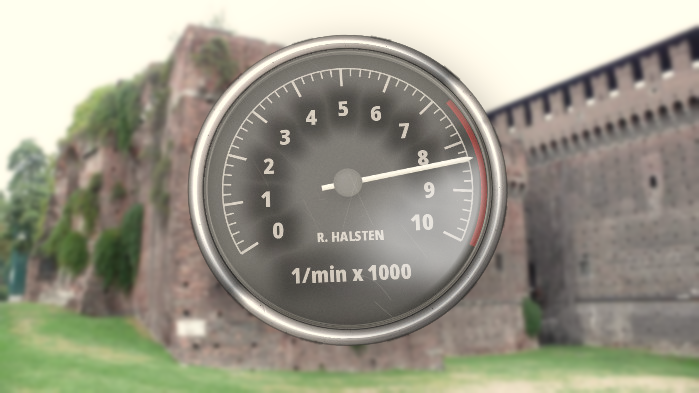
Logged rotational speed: value=8400 unit=rpm
